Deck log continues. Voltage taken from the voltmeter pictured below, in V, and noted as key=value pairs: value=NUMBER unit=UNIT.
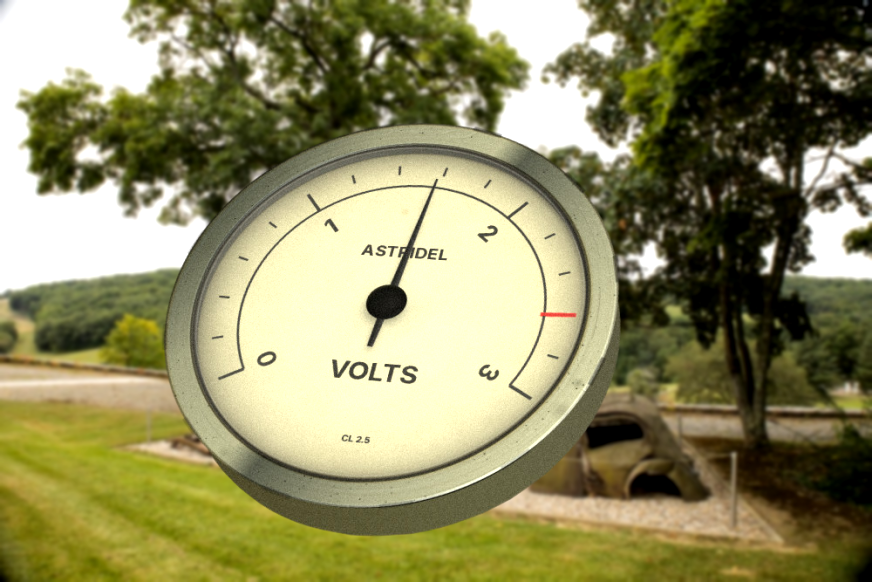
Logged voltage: value=1.6 unit=V
